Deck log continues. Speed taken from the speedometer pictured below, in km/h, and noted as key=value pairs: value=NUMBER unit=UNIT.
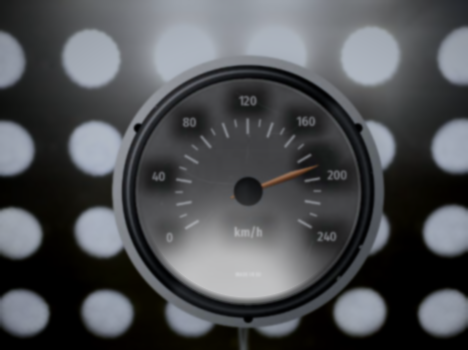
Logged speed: value=190 unit=km/h
